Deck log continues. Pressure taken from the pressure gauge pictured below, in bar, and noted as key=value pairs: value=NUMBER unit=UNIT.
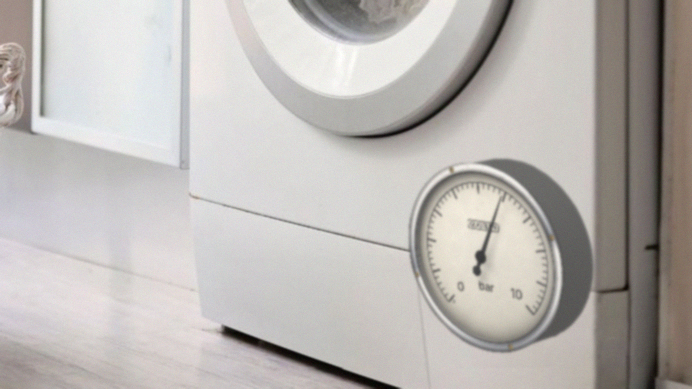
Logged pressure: value=6 unit=bar
